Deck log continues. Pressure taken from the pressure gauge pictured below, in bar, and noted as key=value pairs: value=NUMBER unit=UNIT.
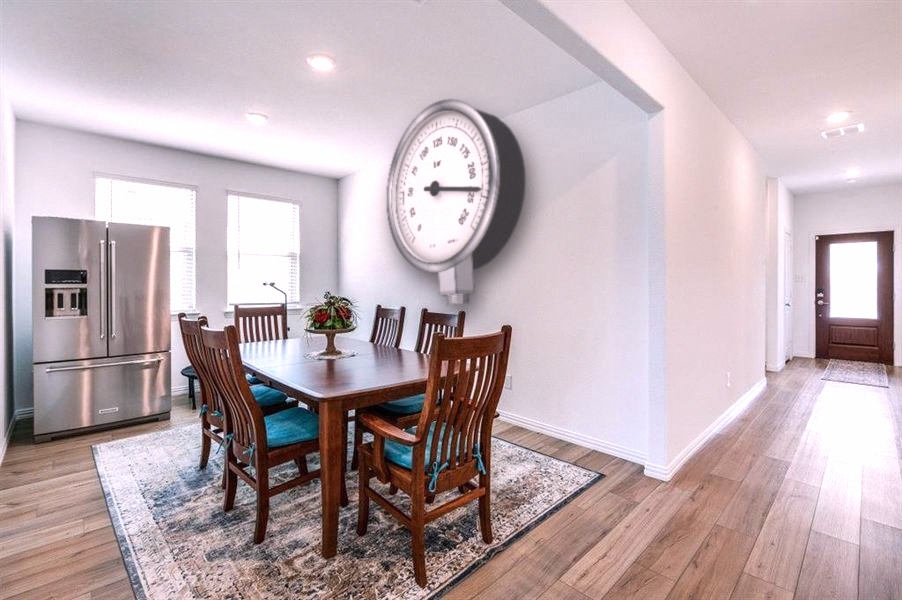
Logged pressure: value=220 unit=bar
